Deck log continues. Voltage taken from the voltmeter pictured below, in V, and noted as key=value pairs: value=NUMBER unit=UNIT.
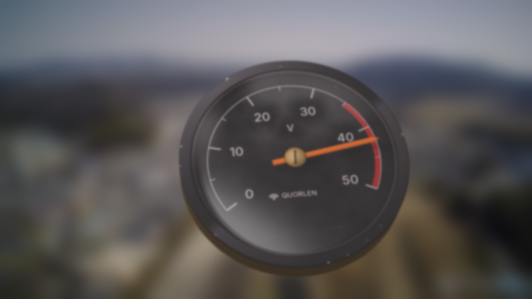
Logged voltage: value=42.5 unit=V
